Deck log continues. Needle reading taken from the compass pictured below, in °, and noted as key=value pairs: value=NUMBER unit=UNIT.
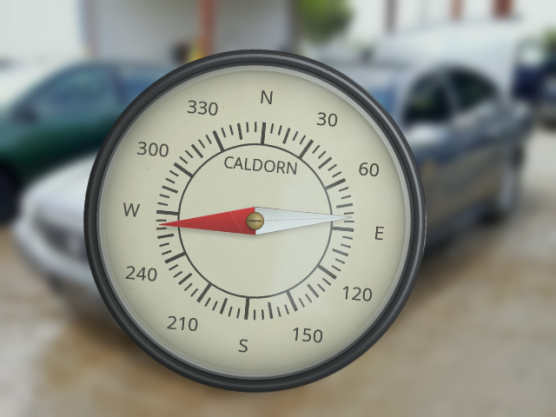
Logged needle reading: value=262.5 unit=°
